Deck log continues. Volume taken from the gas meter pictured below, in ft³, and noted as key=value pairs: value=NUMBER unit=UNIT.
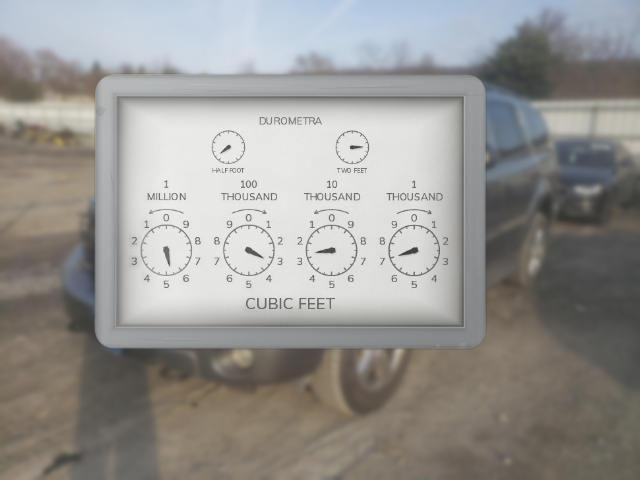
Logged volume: value=532700 unit=ft³
